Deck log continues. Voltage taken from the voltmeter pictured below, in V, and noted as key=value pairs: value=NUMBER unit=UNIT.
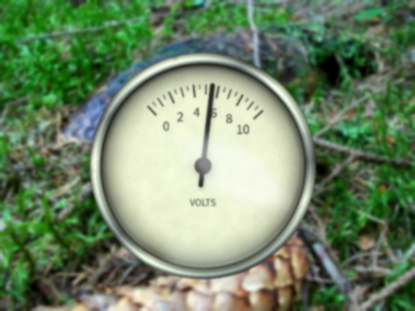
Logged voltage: value=5.5 unit=V
